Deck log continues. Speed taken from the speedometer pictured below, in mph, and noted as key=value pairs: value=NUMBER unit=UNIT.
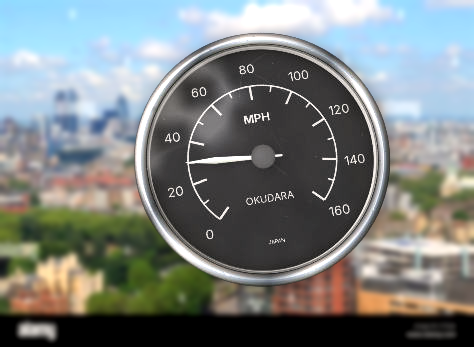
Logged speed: value=30 unit=mph
